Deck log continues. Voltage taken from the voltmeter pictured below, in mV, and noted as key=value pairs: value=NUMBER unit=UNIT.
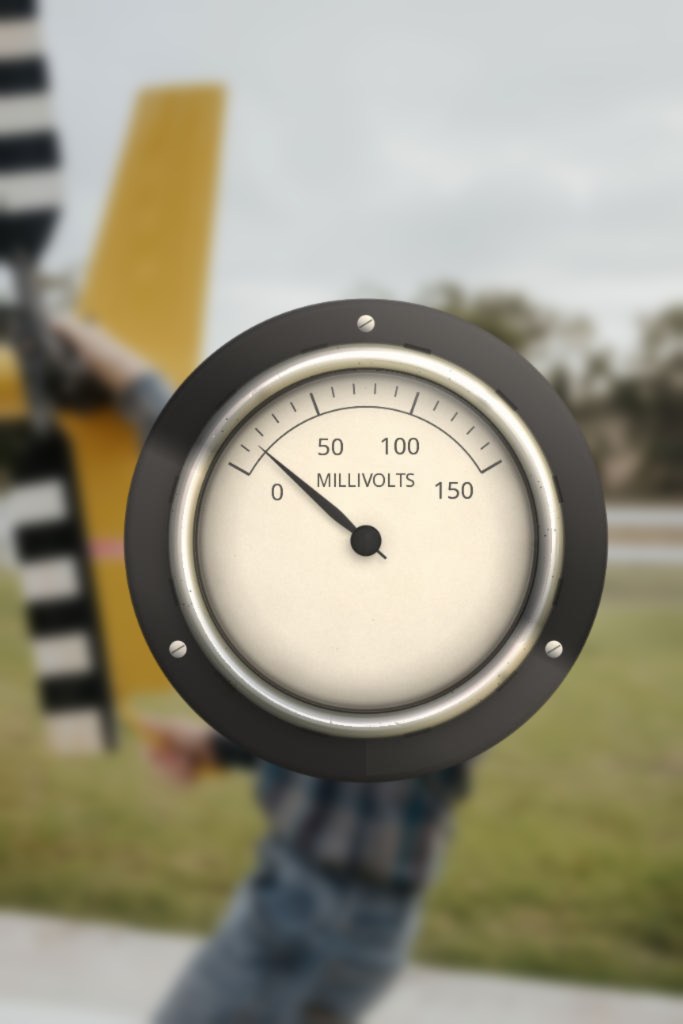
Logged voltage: value=15 unit=mV
